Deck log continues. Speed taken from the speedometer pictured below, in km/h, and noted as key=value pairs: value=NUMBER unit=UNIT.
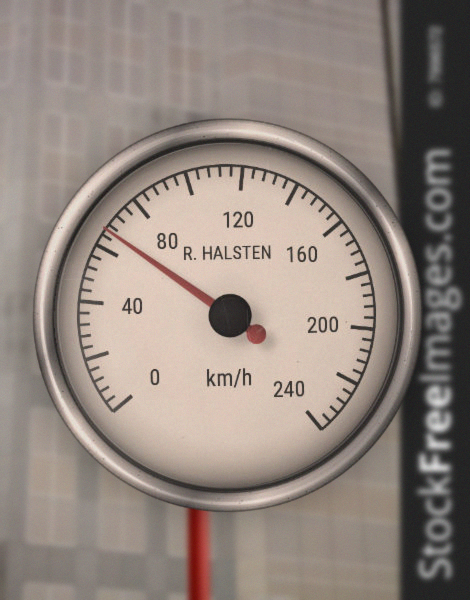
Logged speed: value=66 unit=km/h
